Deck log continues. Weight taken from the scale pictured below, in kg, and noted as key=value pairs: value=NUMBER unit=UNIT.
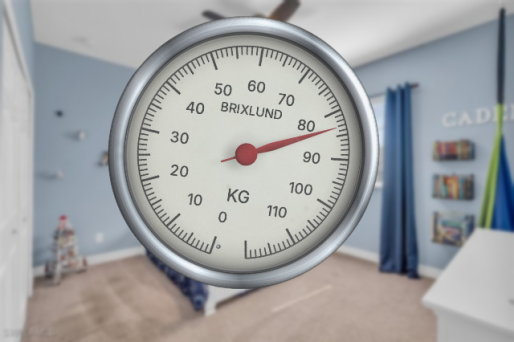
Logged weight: value=83 unit=kg
